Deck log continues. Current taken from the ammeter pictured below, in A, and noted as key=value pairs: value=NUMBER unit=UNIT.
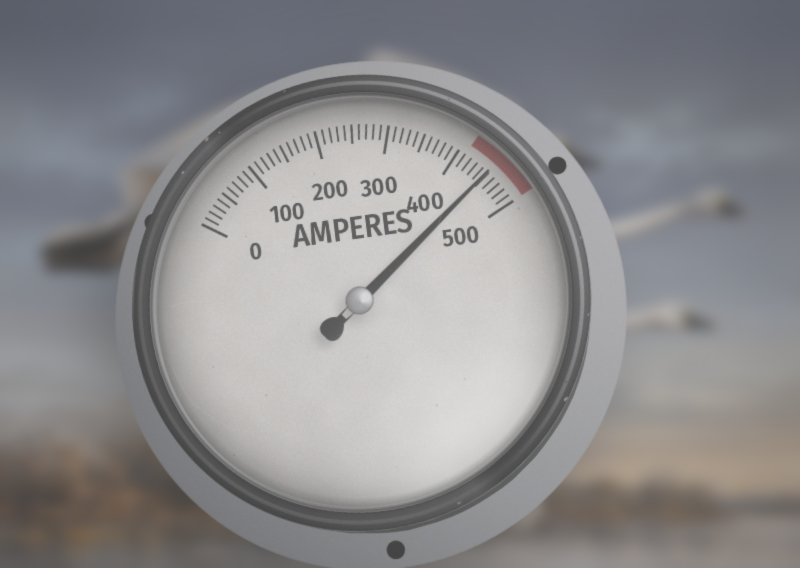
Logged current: value=450 unit=A
